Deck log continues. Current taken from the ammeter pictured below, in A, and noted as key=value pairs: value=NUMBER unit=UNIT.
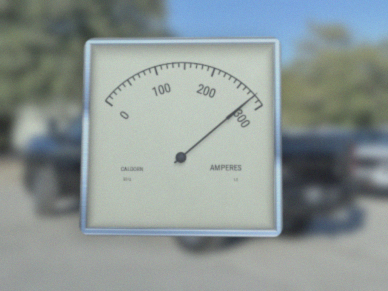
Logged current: value=280 unit=A
